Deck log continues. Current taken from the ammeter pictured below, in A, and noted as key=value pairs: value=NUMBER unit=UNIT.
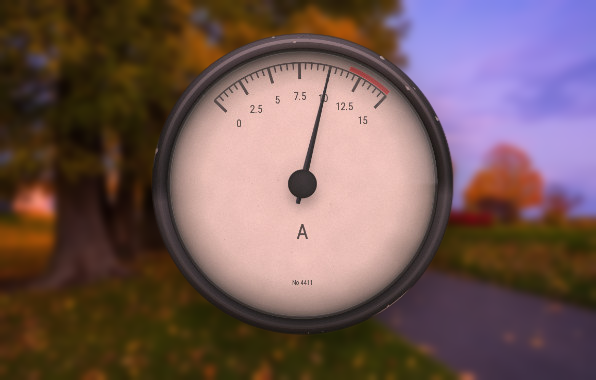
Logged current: value=10 unit=A
